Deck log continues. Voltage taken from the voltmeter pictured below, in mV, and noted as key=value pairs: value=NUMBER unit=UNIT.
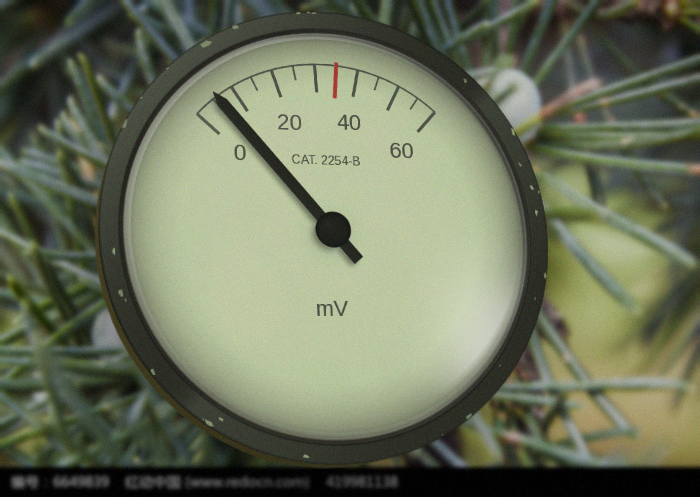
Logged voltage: value=5 unit=mV
